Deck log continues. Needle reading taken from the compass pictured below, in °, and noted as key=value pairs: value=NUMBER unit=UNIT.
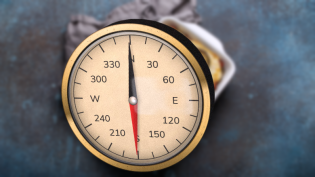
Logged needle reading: value=180 unit=°
